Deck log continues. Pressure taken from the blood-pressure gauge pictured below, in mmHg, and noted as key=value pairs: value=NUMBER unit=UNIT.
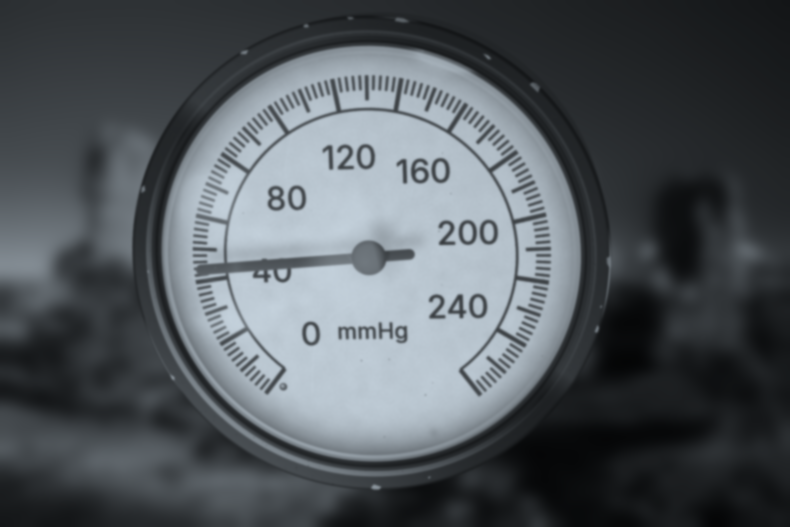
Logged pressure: value=44 unit=mmHg
